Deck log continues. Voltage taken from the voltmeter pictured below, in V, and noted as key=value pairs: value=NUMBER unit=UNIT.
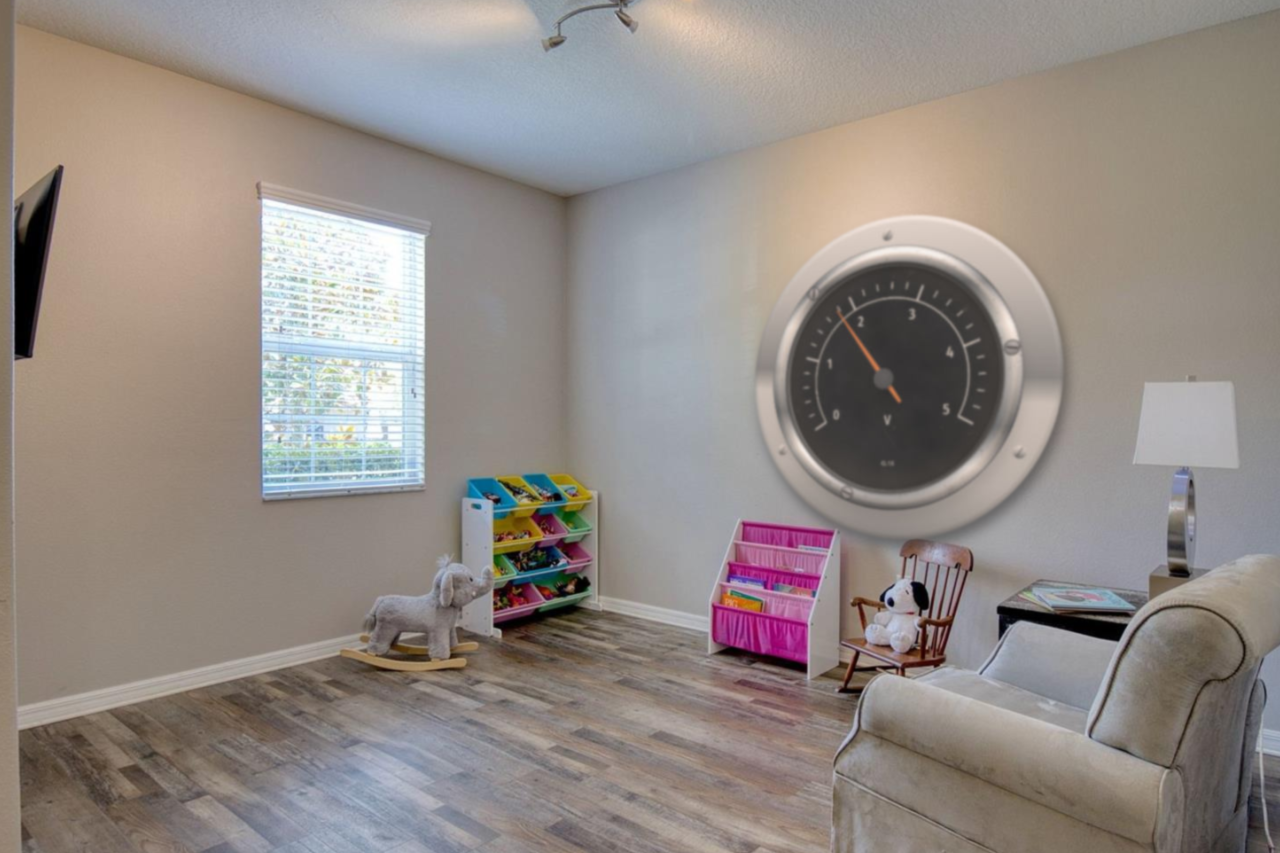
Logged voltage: value=1.8 unit=V
